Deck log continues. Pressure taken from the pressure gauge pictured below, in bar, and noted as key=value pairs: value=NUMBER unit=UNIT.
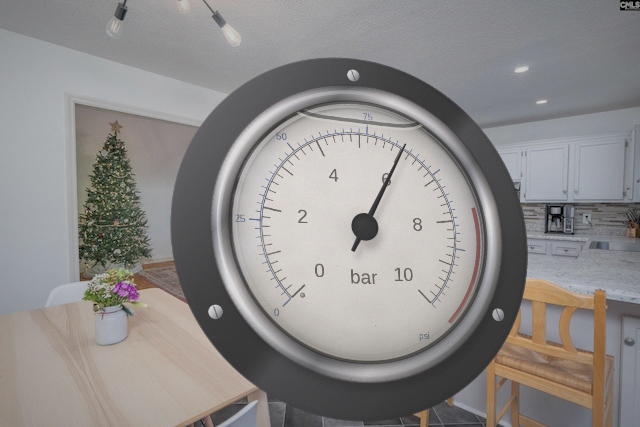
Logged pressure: value=6 unit=bar
